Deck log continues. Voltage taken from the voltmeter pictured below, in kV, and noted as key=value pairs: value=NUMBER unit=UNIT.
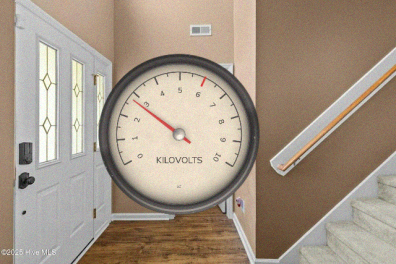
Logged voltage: value=2.75 unit=kV
